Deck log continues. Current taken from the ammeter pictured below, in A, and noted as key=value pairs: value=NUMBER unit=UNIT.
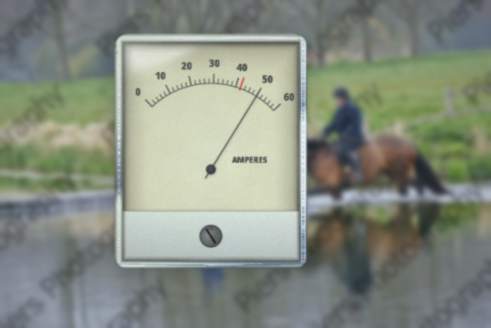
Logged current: value=50 unit=A
